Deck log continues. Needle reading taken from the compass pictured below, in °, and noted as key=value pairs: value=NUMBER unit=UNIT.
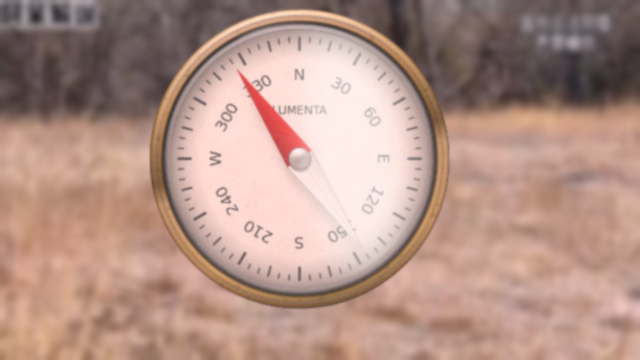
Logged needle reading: value=325 unit=°
